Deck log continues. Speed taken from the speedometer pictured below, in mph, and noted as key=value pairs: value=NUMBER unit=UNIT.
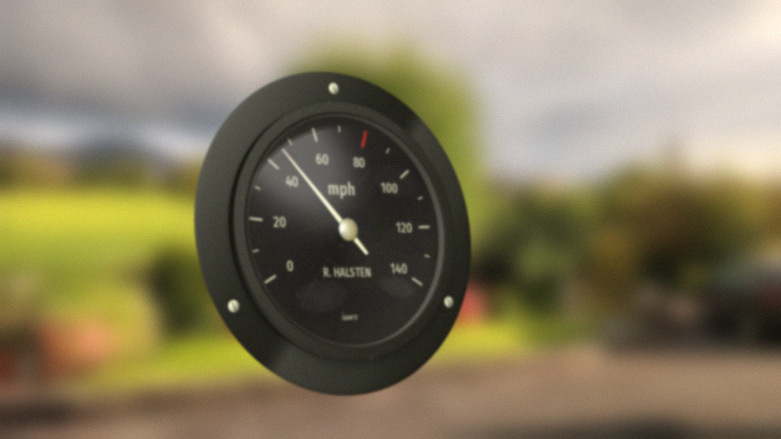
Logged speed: value=45 unit=mph
